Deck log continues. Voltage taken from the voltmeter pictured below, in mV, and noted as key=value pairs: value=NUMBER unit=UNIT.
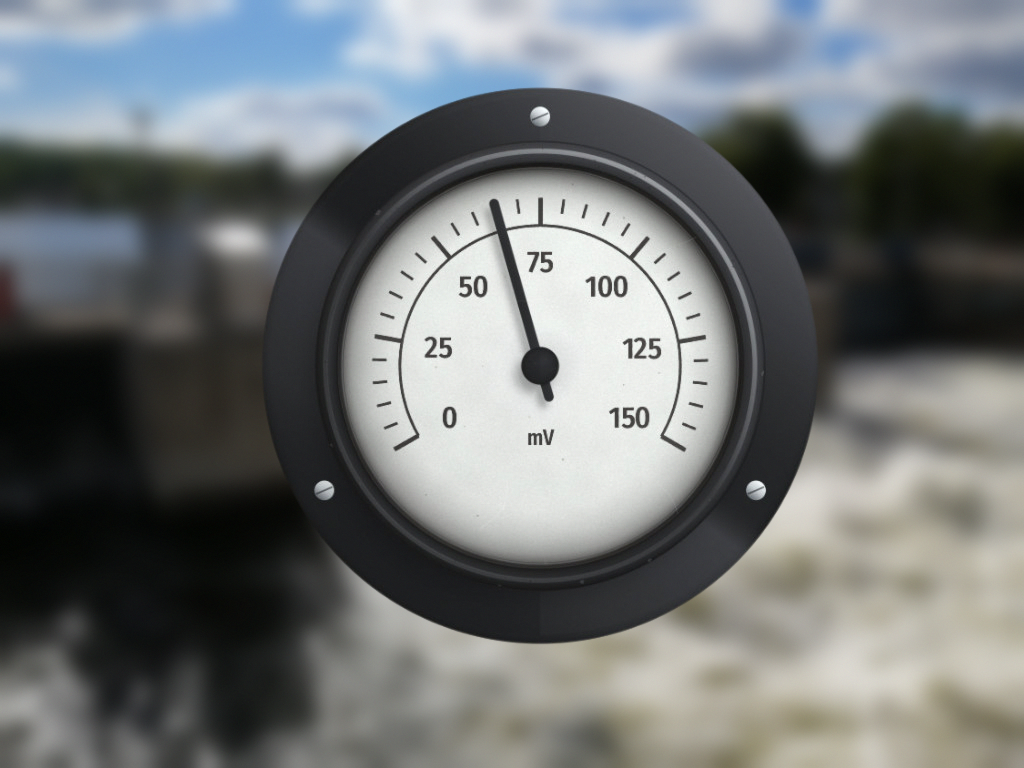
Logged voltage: value=65 unit=mV
